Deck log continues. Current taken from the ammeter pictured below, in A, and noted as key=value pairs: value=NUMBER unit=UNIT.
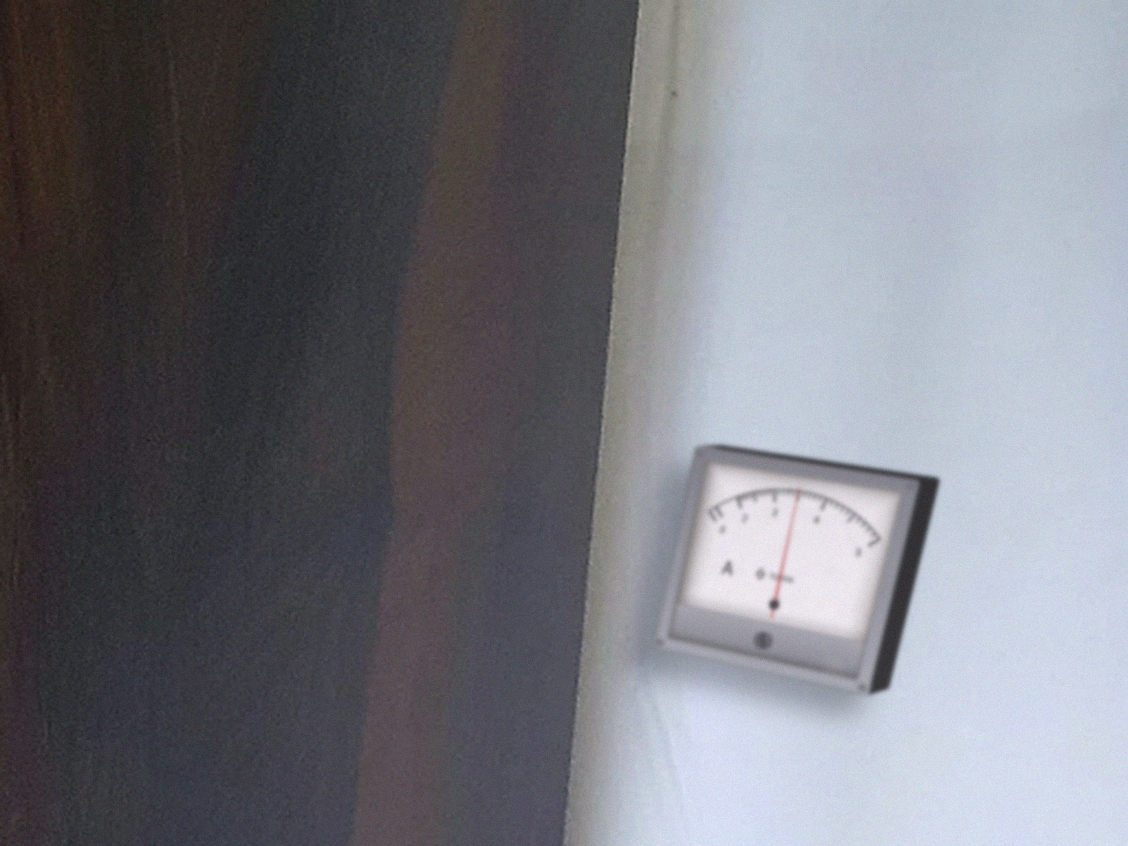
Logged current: value=3.5 unit=A
